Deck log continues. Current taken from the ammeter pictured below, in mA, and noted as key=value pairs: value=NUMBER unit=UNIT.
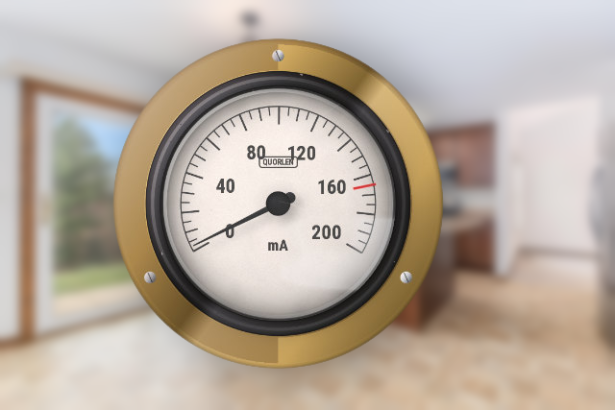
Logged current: value=2.5 unit=mA
